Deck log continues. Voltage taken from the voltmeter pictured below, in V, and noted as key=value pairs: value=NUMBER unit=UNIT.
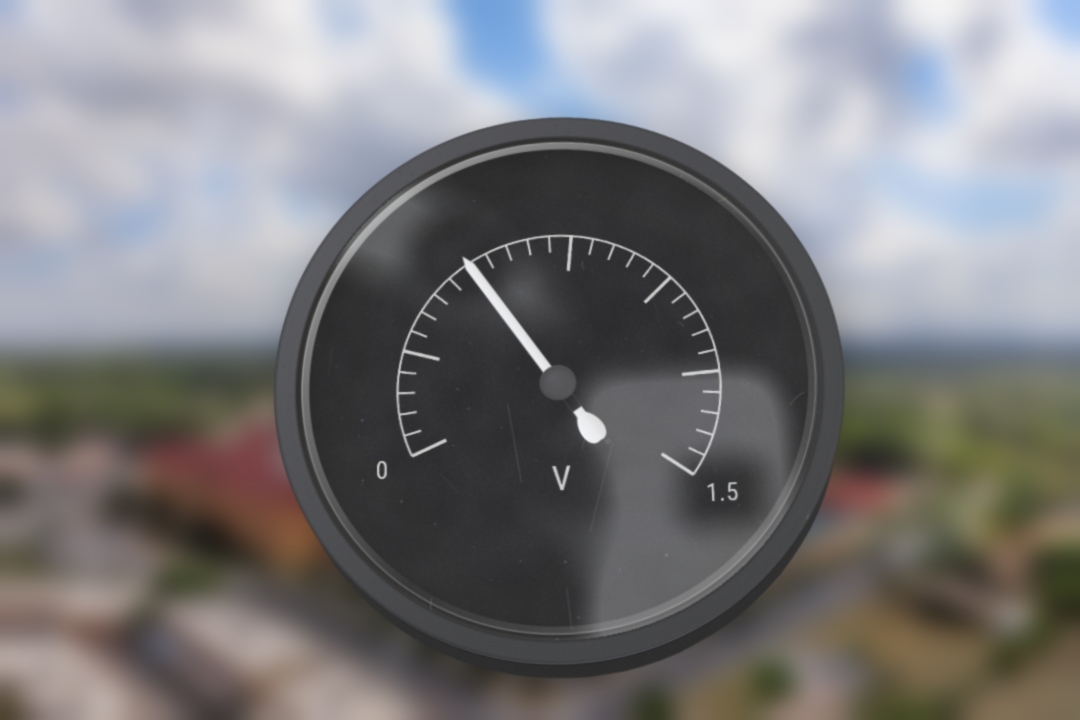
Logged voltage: value=0.5 unit=V
